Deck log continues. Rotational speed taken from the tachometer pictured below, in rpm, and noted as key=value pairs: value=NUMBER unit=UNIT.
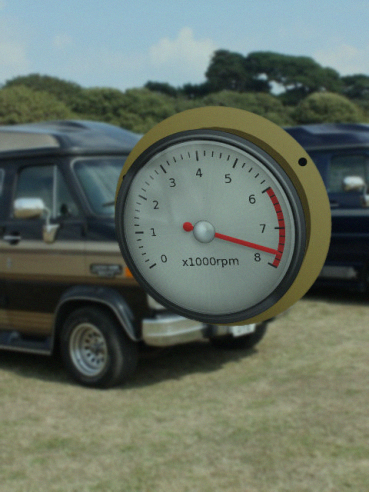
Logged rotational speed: value=7600 unit=rpm
